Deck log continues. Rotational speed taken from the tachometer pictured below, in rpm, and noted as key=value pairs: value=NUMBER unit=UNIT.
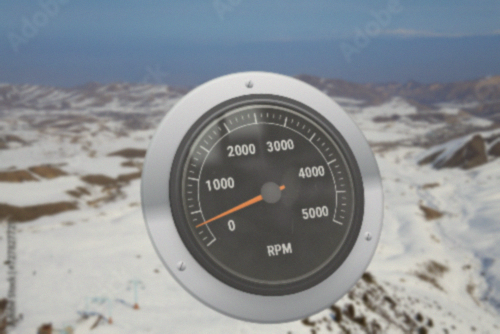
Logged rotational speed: value=300 unit=rpm
